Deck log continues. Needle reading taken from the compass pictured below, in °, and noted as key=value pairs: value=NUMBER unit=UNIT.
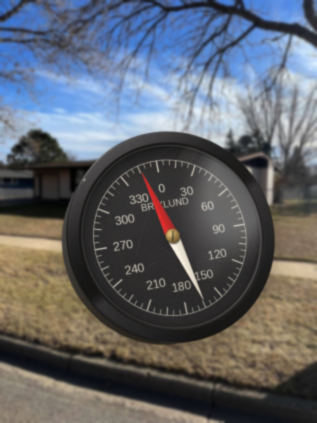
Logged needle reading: value=345 unit=°
